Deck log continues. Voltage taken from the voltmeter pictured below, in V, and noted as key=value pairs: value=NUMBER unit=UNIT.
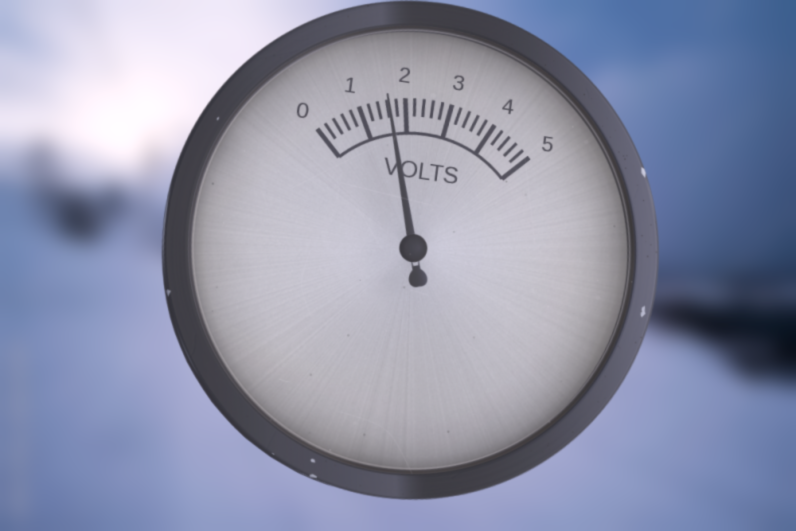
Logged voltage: value=1.6 unit=V
